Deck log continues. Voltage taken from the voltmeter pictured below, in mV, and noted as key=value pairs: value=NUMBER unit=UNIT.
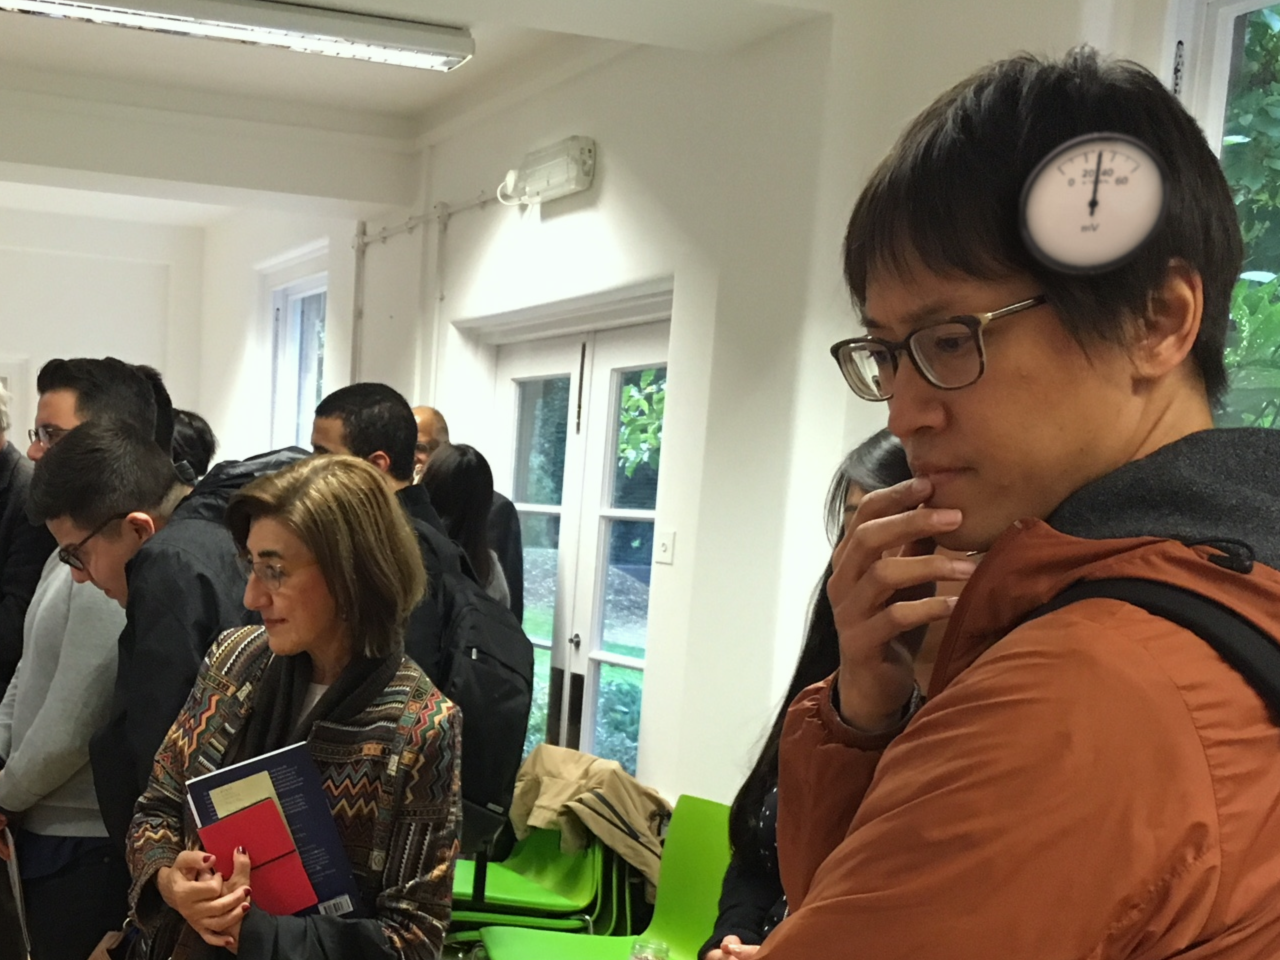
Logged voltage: value=30 unit=mV
